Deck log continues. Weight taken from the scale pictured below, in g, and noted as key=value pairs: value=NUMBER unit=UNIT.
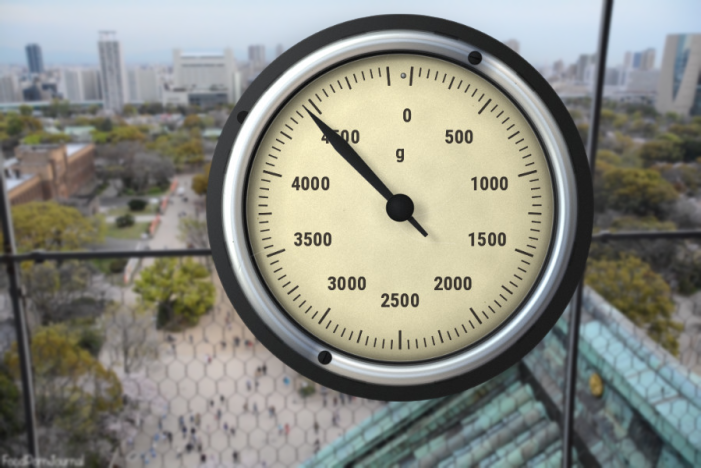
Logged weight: value=4450 unit=g
